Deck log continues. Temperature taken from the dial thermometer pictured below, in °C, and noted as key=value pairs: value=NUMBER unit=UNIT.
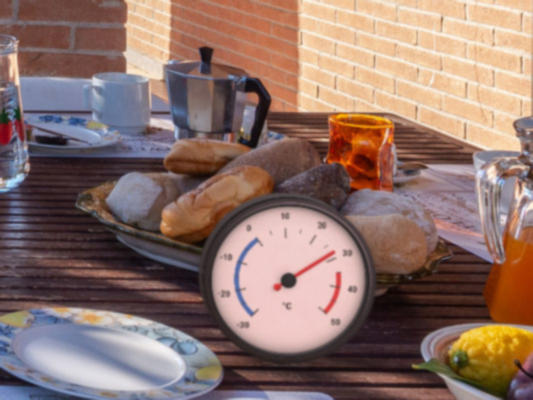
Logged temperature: value=27.5 unit=°C
